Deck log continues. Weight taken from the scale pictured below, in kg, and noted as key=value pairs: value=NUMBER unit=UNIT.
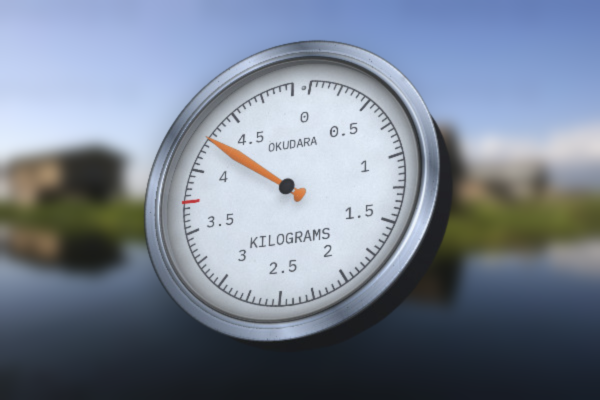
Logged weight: value=4.25 unit=kg
